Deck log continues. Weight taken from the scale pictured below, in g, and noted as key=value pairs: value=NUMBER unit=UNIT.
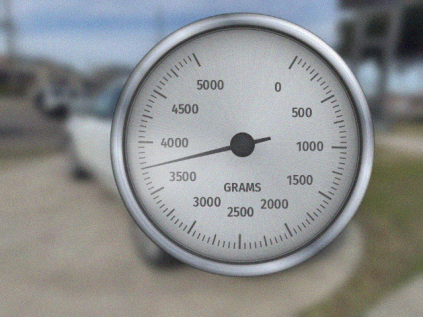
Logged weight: value=3750 unit=g
